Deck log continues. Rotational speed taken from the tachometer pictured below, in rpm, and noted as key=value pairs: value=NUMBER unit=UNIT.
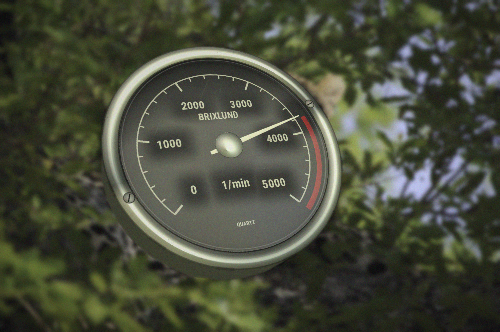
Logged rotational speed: value=3800 unit=rpm
